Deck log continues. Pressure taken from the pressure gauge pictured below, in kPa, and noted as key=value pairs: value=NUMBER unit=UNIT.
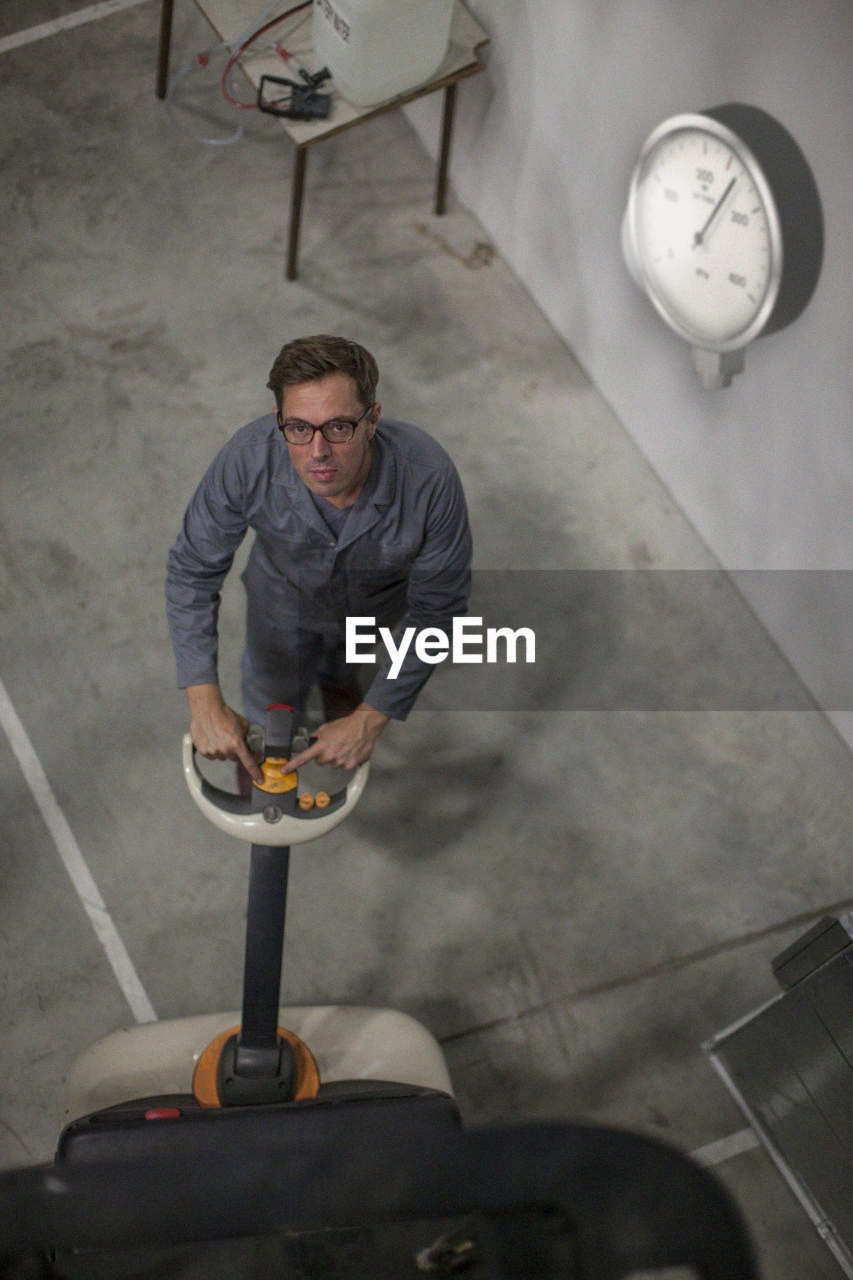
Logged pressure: value=260 unit=kPa
